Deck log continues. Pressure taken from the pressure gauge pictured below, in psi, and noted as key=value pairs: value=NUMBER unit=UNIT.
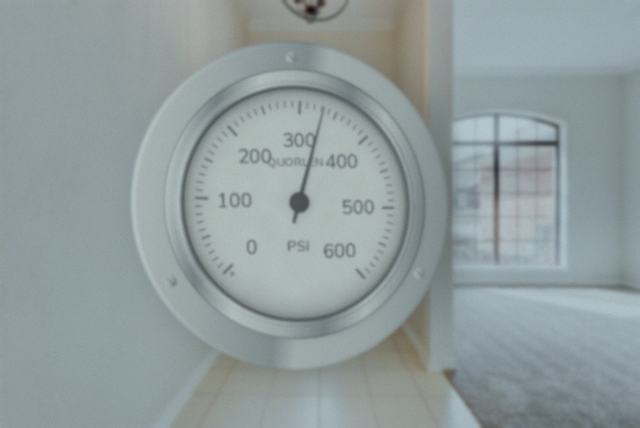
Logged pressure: value=330 unit=psi
